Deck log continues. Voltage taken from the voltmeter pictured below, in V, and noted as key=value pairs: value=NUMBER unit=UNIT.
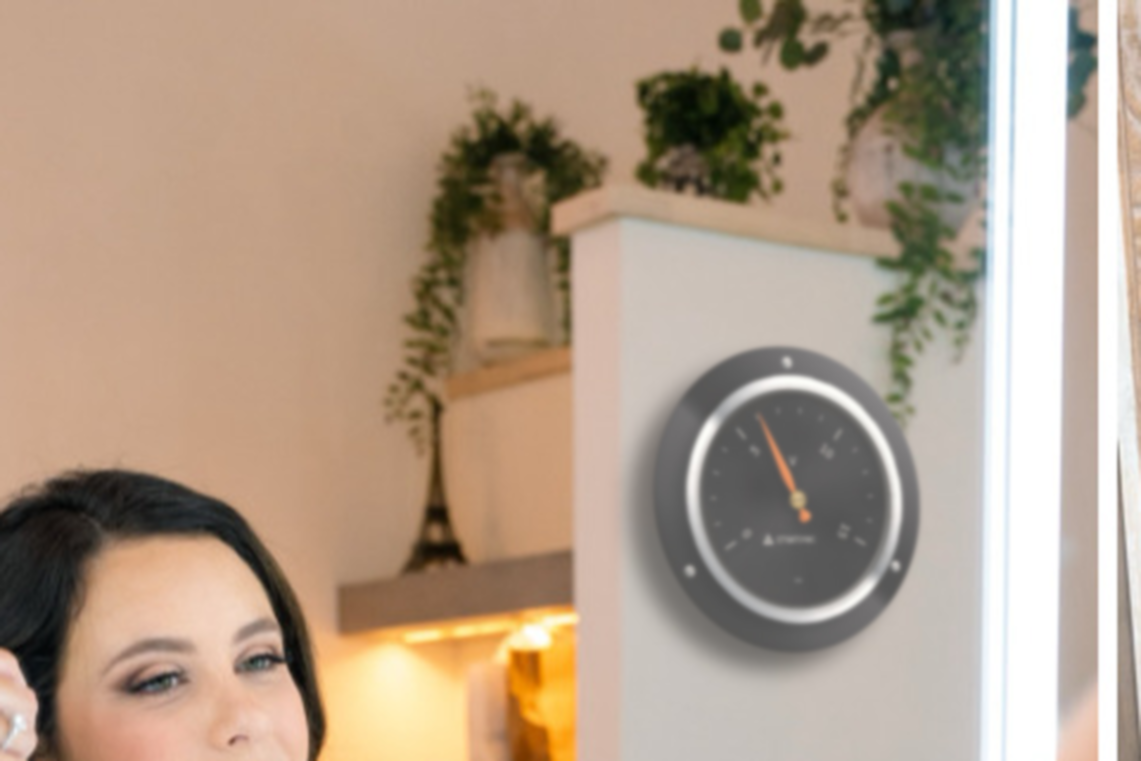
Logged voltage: value=6 unit=V
